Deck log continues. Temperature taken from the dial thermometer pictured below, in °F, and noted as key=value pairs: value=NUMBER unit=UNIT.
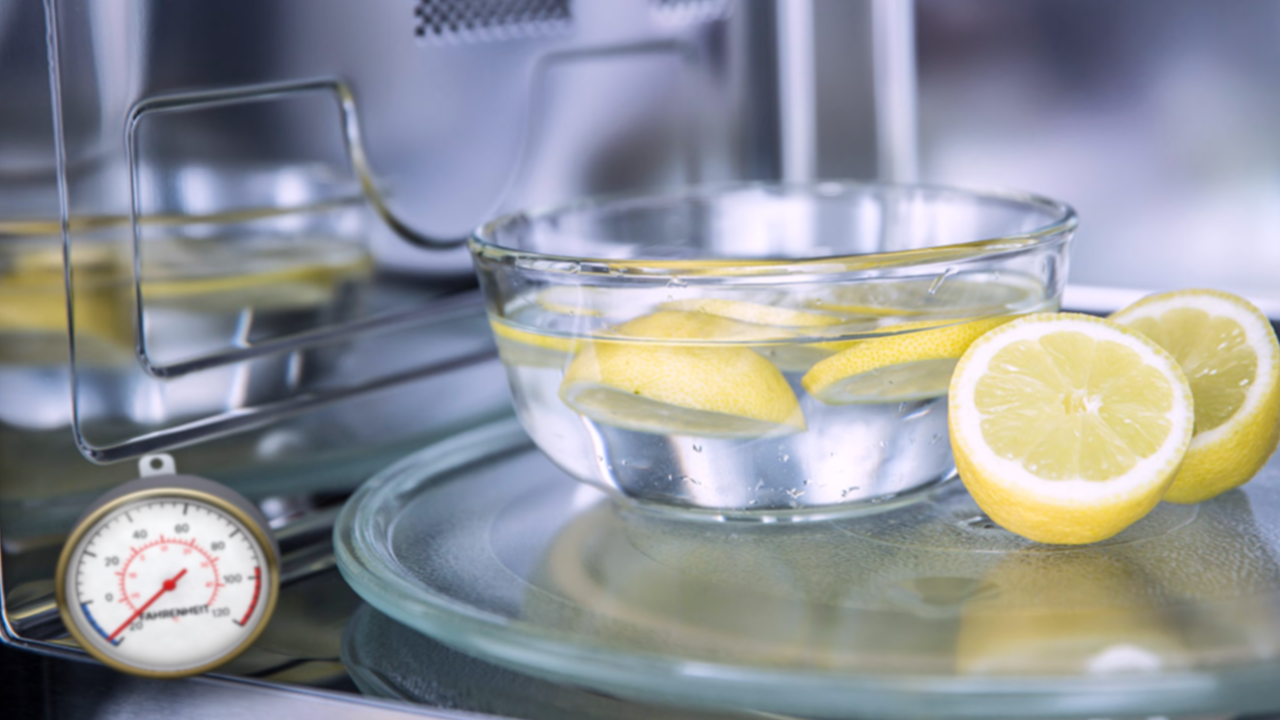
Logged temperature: value=-16 unit=°F
